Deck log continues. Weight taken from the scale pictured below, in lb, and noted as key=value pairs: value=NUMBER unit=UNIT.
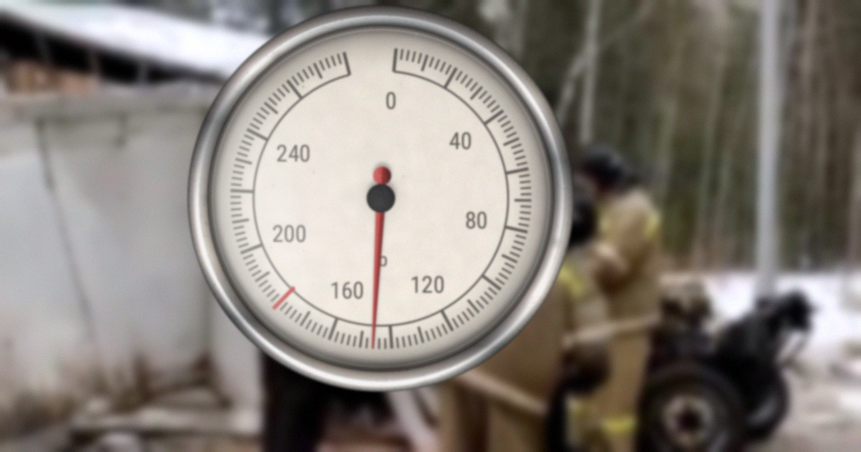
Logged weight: value=146 unit=lb
